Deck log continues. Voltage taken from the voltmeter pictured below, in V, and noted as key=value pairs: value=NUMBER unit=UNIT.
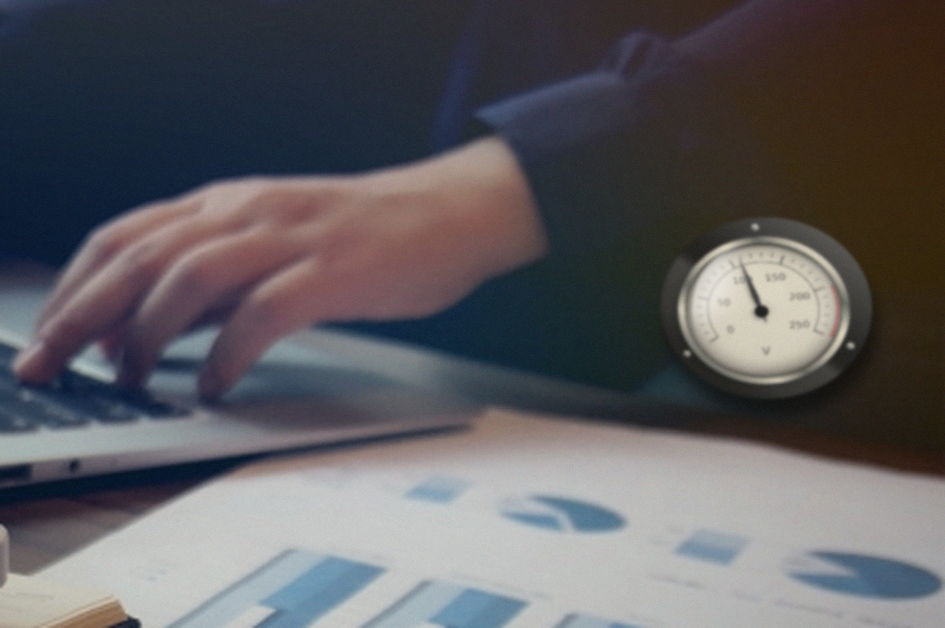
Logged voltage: value=110 unit=V
